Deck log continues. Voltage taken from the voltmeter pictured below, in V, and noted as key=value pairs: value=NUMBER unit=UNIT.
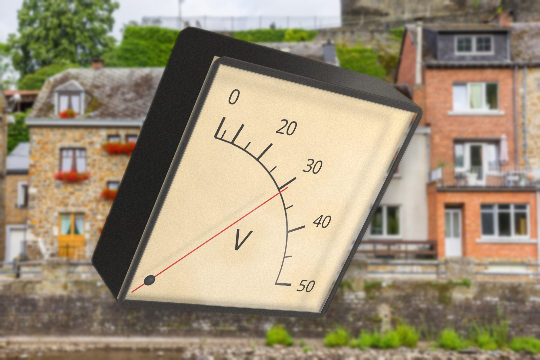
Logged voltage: value=30 unit=V
